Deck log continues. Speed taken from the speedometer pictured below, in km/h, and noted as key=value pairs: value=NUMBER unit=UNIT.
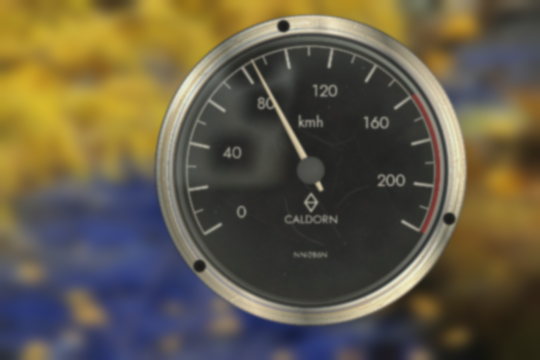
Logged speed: value=85 unit=km/h
